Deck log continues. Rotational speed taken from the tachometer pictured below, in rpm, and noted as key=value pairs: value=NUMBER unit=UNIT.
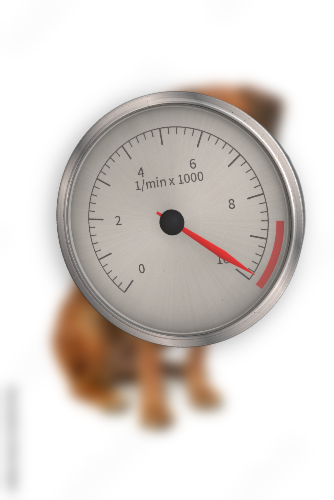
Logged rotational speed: value=9800 unit=rpm
